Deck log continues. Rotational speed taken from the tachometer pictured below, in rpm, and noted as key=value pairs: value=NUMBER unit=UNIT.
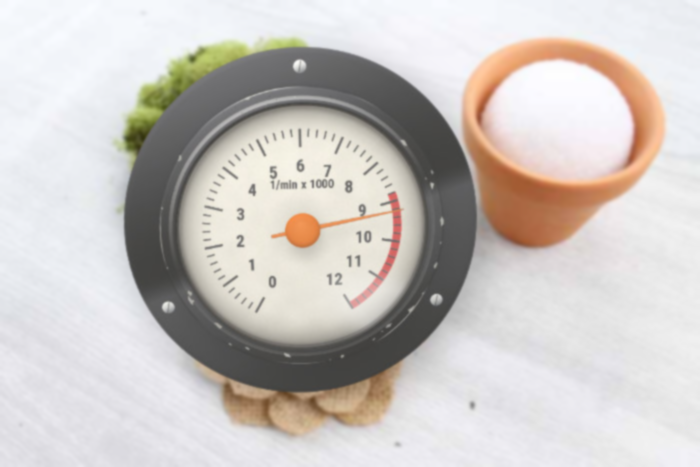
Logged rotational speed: value=9200 unit=rpm
